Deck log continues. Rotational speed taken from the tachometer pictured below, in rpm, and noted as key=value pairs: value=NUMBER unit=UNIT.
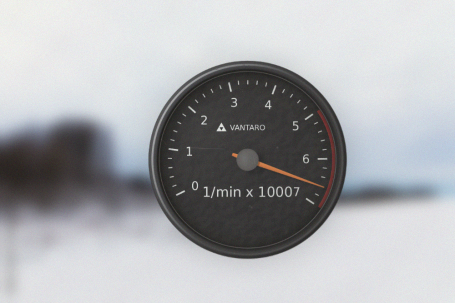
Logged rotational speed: value=6600 unit=rpm
